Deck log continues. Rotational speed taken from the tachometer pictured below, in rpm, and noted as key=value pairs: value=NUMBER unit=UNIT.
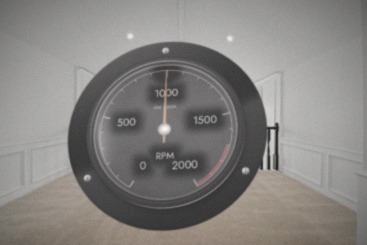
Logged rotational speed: value=1000 unit=rpm
